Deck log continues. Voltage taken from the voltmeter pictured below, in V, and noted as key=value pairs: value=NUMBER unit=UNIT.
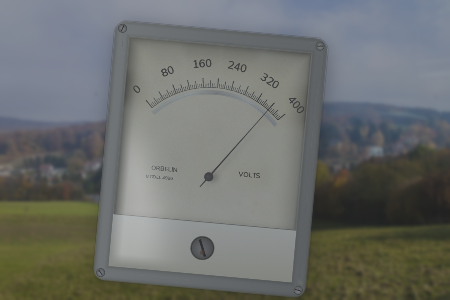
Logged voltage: value=360 unit=V
